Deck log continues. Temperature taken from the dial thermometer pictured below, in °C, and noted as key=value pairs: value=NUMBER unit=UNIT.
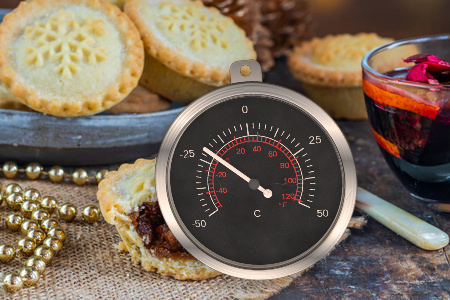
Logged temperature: value=-20 unit=°C
